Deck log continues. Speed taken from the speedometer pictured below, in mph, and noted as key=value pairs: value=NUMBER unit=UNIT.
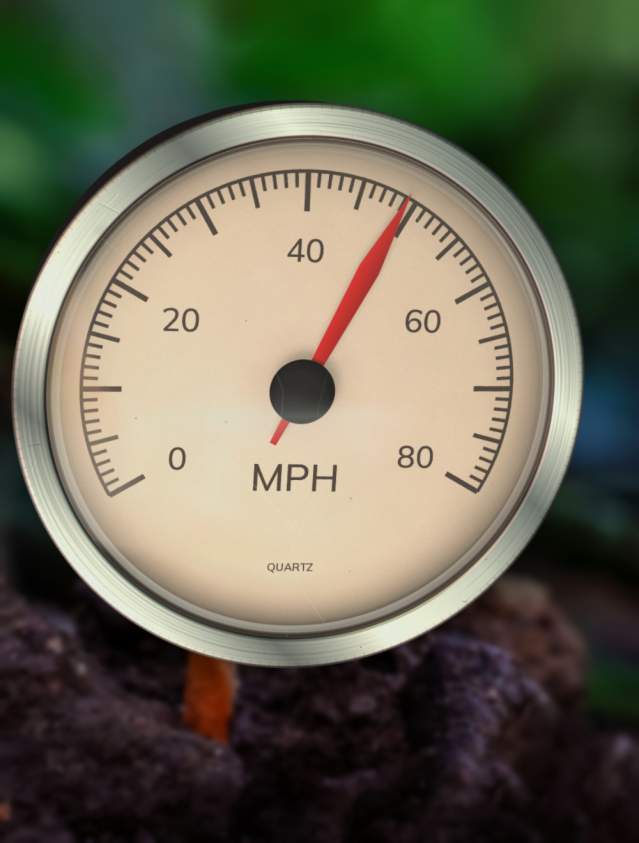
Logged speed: value=49 unit=mph
